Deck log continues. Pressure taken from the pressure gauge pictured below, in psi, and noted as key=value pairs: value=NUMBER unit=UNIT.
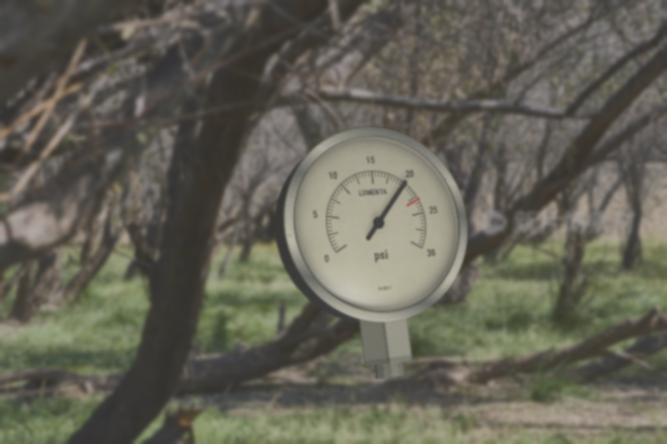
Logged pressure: value=20 unit=psi
